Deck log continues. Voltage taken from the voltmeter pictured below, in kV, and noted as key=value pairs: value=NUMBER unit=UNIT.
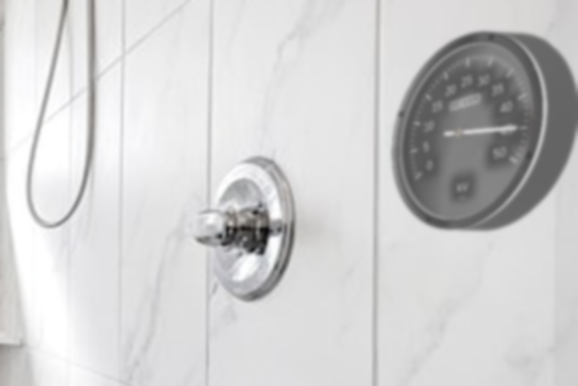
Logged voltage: value=45 unit=kV
